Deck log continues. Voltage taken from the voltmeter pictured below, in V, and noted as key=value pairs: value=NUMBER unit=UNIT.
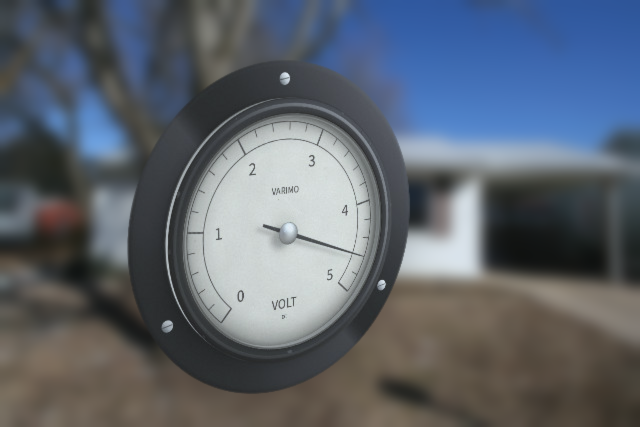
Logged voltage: value=4.6 unit=V
